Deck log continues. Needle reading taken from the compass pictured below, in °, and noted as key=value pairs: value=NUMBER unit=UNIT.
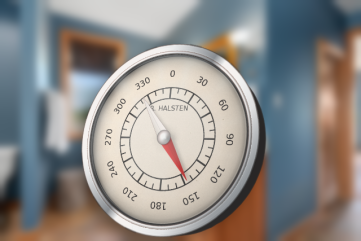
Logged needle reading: value=145 unit=°
